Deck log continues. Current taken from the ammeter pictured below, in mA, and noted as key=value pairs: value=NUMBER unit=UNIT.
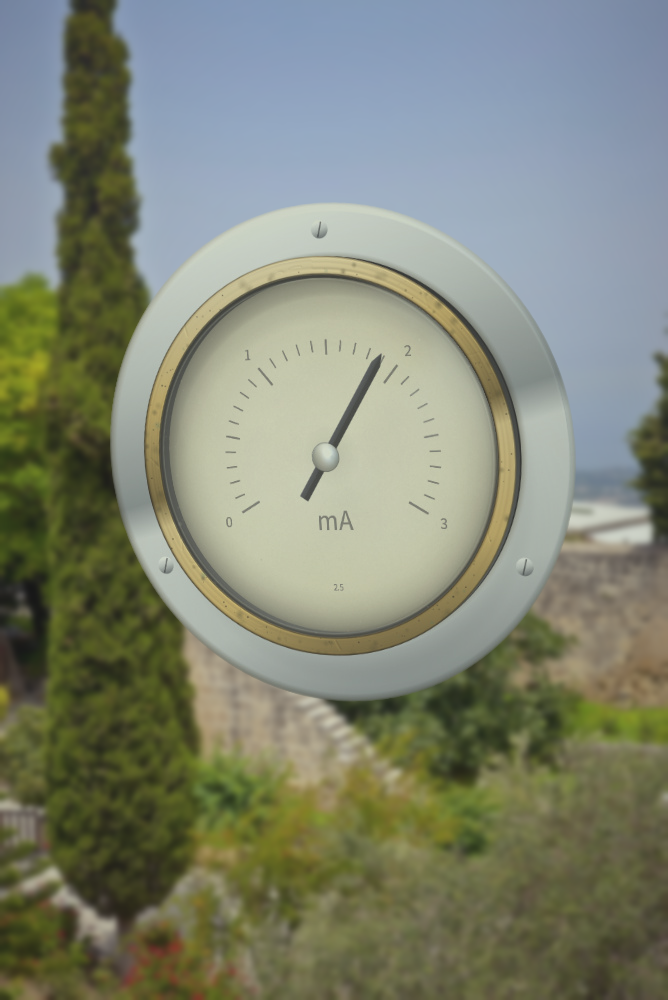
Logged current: value=1.9 unit=mA
